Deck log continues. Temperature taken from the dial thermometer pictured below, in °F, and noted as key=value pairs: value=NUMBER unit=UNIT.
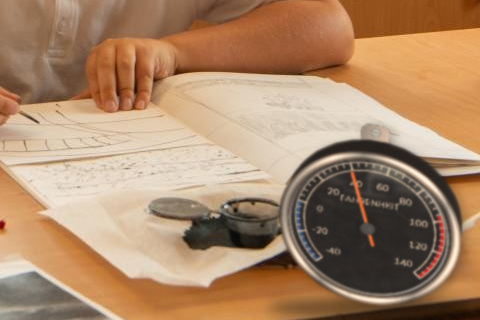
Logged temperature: value=40 unit=°F
